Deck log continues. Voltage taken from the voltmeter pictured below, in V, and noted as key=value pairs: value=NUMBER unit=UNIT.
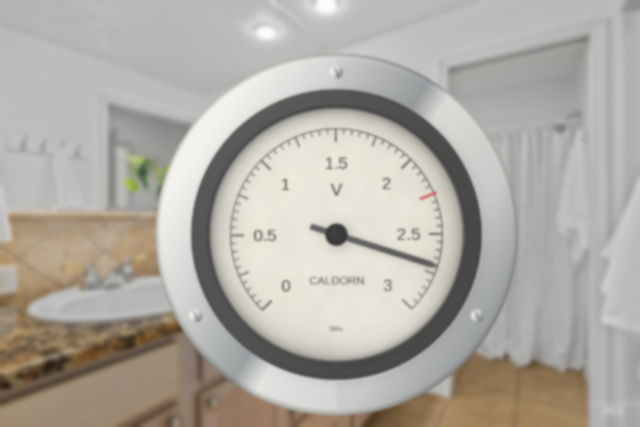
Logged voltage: value=2.7 unit=V
